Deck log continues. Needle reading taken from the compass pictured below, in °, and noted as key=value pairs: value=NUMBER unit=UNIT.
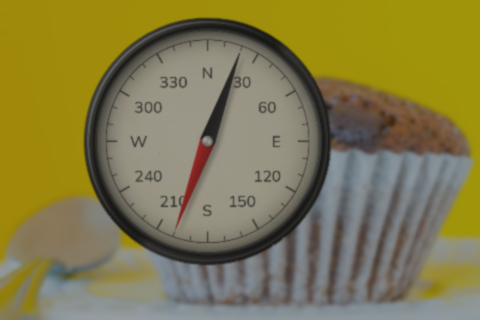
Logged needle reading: value=200 unit=°
